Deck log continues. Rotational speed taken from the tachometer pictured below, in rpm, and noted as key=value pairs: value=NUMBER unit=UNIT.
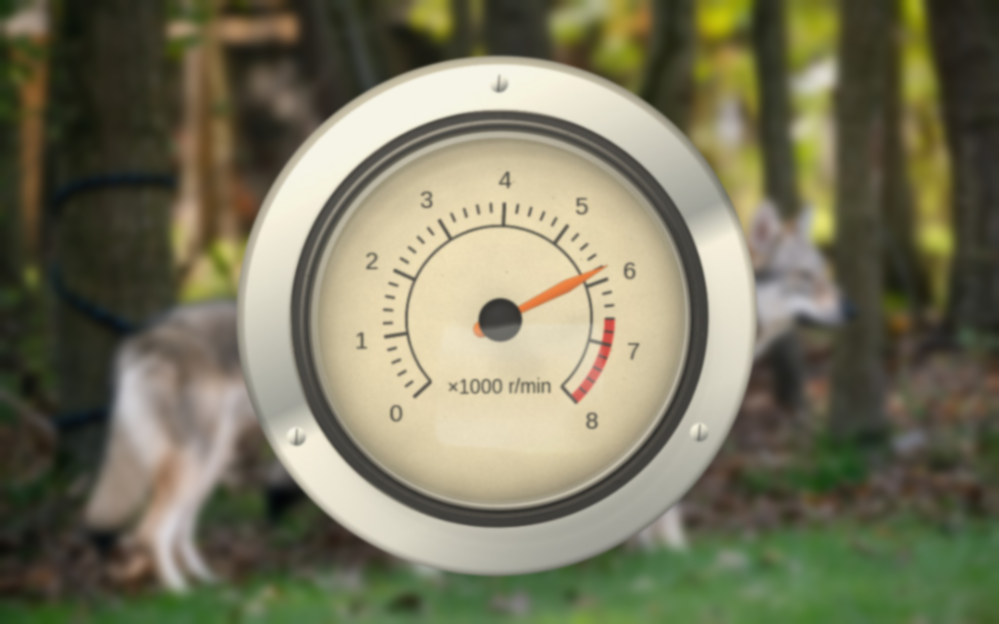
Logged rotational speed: value=5800 unit=rpm
